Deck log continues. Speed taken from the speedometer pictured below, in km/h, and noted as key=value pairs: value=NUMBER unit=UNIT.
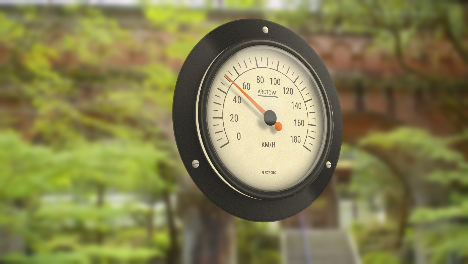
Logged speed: value=50 unit=km/h
